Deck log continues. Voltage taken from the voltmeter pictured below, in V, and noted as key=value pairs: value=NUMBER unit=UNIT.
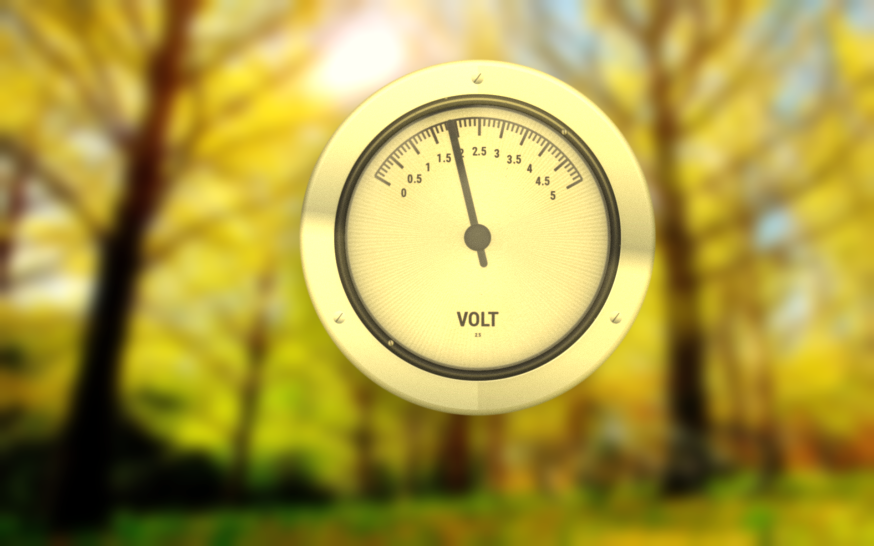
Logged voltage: value=1.9 unit=V
